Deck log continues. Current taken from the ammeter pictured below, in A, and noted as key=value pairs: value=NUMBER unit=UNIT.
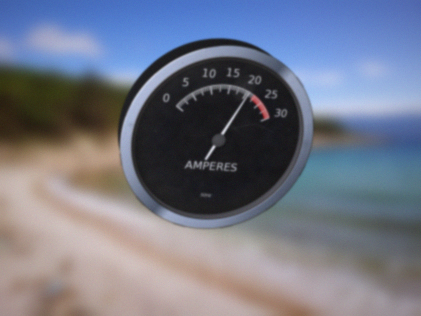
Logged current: value=20 unit=A
